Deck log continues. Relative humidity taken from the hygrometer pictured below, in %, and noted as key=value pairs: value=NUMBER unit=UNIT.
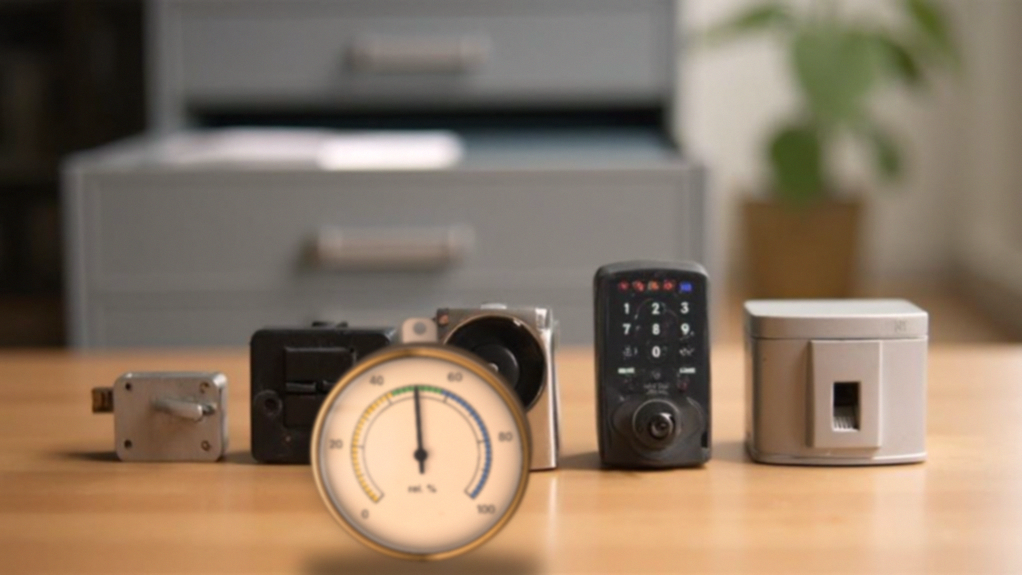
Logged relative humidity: value=50 unit=%
